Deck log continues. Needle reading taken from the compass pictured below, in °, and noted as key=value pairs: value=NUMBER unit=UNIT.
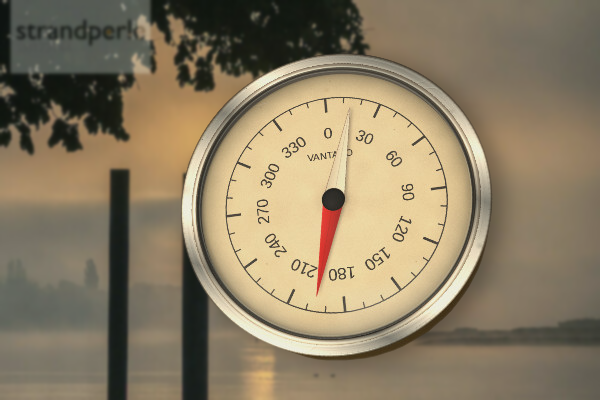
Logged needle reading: value=195 unit=°
